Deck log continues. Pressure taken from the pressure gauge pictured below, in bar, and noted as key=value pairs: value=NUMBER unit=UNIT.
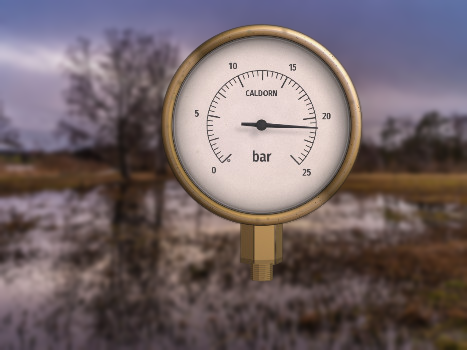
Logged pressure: value=21 unit=bar
